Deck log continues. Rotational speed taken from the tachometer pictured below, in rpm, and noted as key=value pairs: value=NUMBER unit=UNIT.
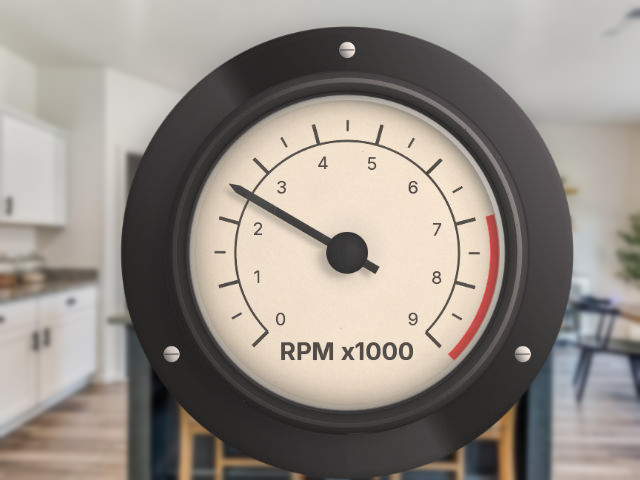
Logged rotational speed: value=2500 unit=rpm
